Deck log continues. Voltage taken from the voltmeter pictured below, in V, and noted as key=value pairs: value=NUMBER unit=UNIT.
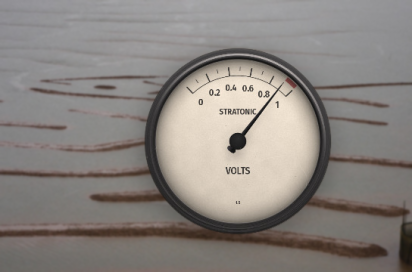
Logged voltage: value=0.9 unit=V
